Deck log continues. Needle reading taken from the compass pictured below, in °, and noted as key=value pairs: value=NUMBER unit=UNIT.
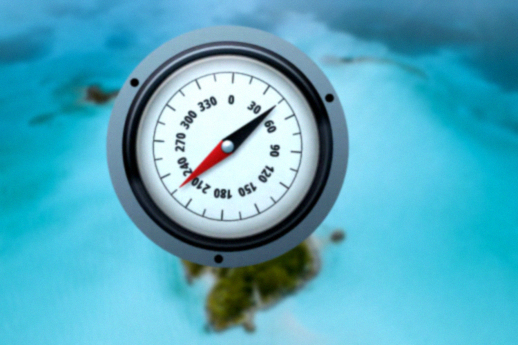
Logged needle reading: value=225 unit=°
